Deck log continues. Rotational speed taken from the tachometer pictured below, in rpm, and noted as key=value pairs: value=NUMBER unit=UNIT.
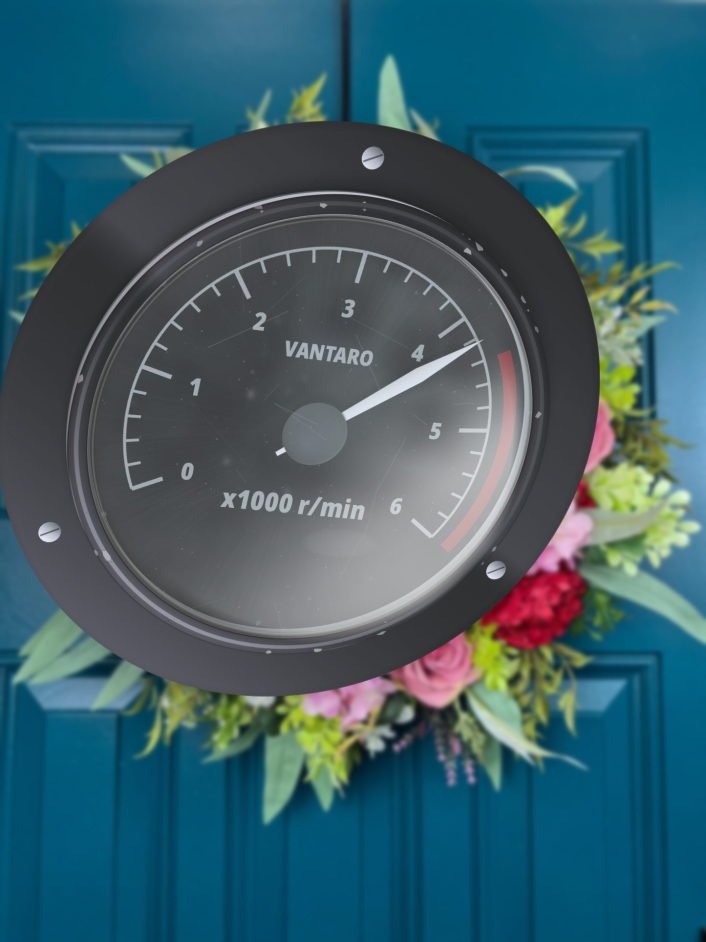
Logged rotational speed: value=4200 unit=rpm
